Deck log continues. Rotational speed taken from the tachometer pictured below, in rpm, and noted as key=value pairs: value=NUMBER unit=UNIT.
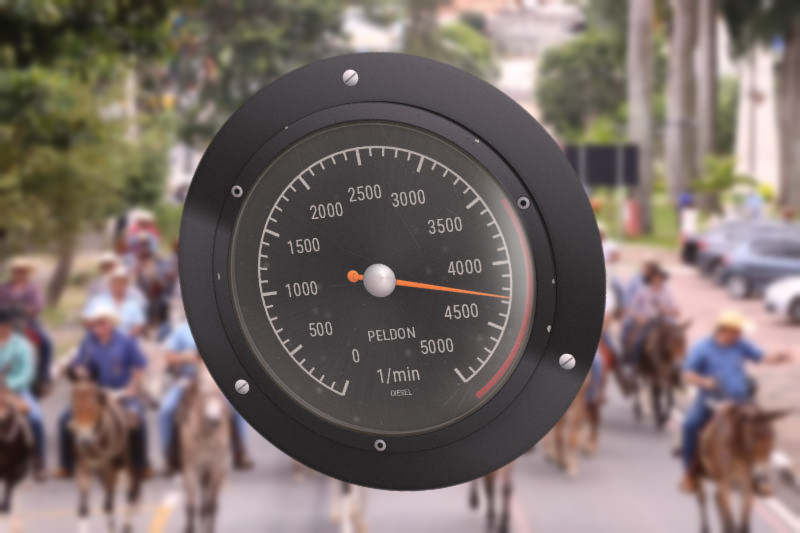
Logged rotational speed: value=4250 unit=rpm
